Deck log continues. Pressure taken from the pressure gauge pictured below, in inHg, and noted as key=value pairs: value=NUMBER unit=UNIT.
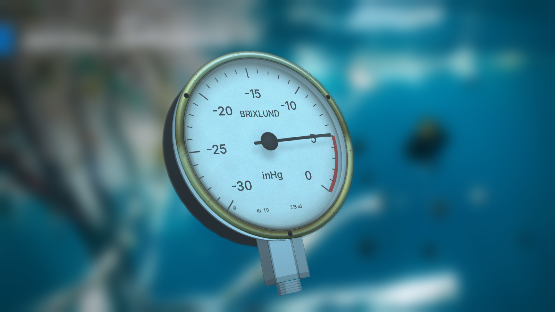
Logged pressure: value=-5 unit=inHg
